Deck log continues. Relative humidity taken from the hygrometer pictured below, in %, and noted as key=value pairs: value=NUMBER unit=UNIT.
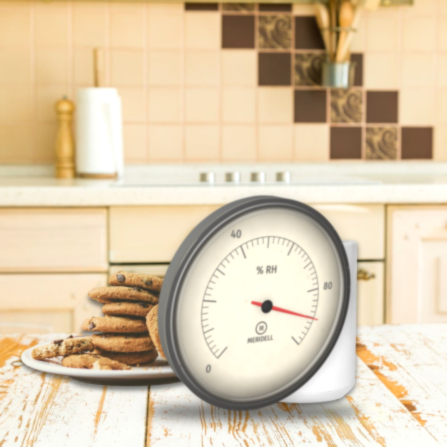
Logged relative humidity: value=90 unit=%
